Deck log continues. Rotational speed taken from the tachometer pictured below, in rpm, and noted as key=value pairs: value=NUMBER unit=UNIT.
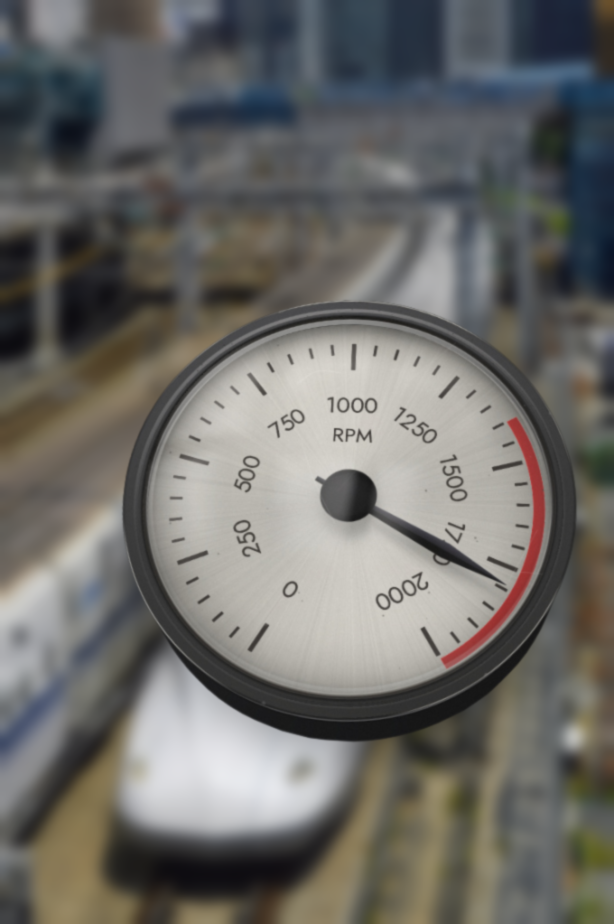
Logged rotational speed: value=1800 unit=rpm
